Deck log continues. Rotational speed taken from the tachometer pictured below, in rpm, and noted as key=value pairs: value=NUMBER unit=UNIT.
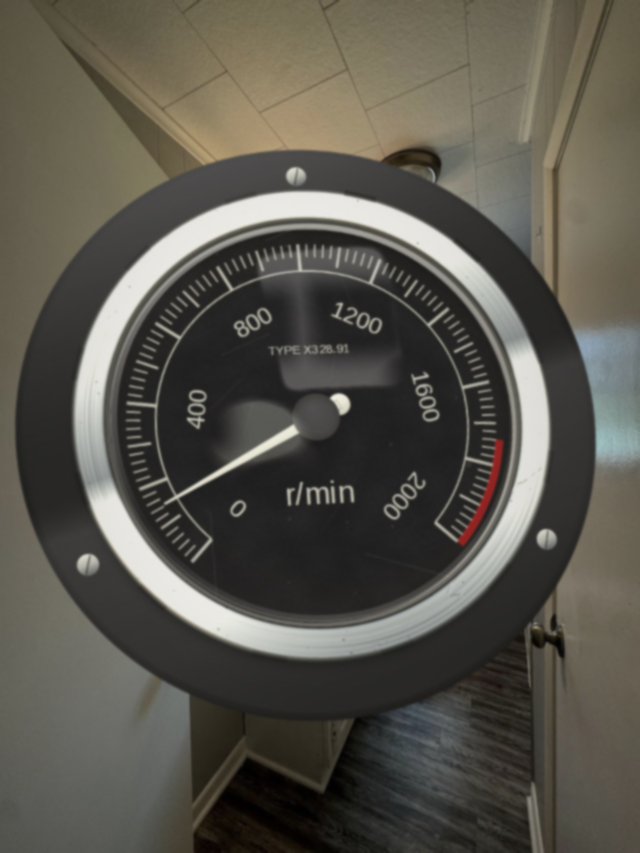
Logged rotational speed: value=140 unit=rpm
